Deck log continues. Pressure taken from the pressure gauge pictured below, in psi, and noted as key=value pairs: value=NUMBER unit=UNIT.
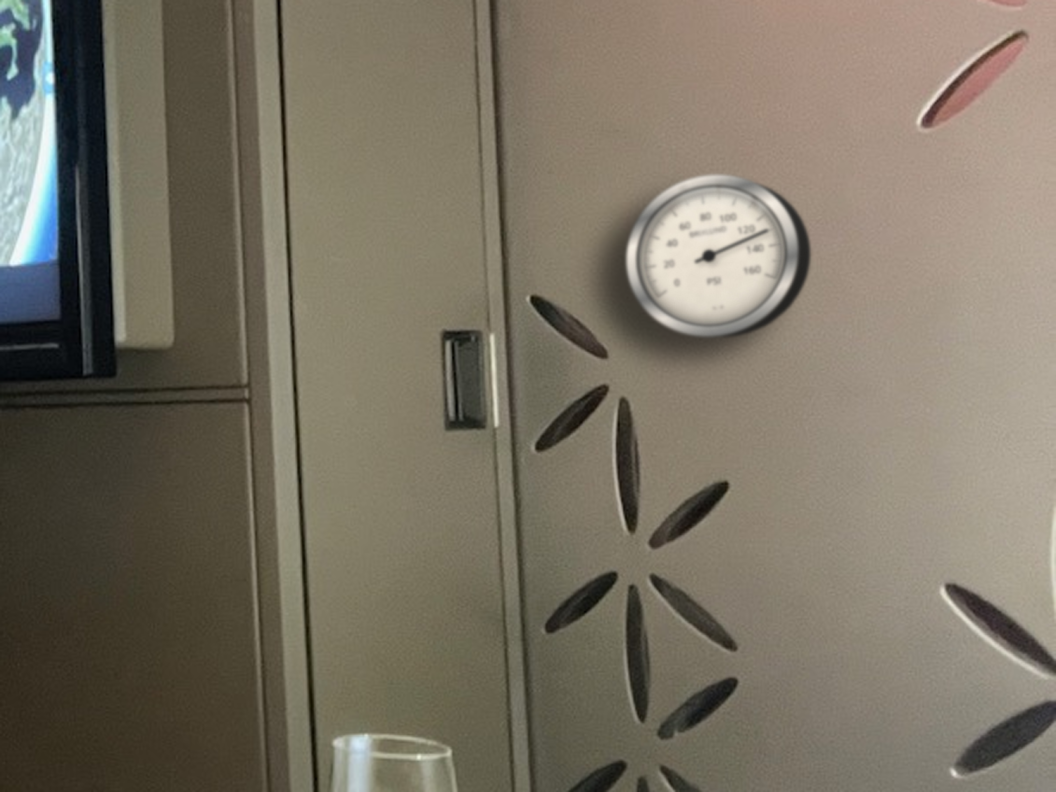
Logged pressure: value=130 unit=psi
